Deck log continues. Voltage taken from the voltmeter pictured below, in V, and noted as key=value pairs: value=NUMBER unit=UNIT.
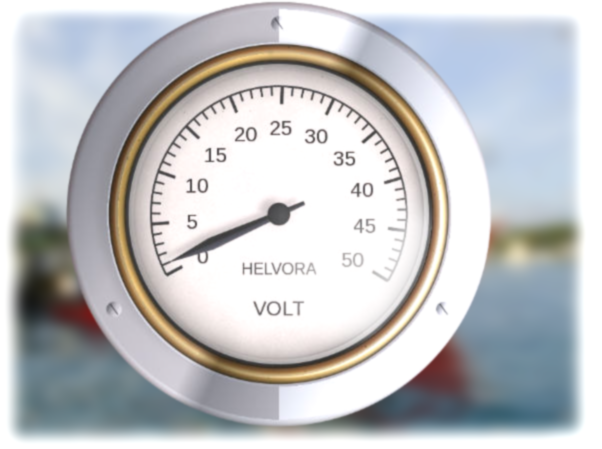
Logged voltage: value=1 unit=V
